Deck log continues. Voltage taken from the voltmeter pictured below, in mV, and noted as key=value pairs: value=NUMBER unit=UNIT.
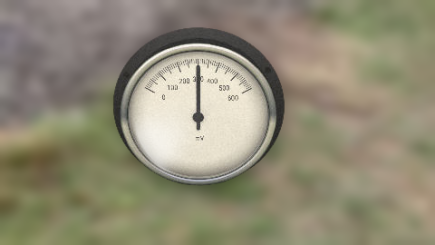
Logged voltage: value=300 unit=mV
